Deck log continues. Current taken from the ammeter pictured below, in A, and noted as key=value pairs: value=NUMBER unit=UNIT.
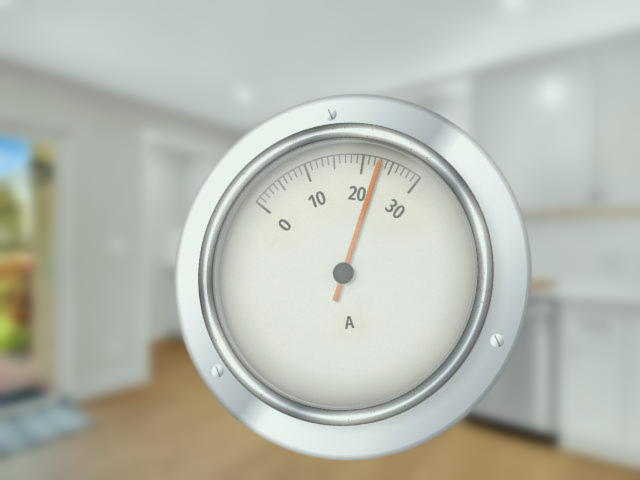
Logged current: value=23 unit=A
